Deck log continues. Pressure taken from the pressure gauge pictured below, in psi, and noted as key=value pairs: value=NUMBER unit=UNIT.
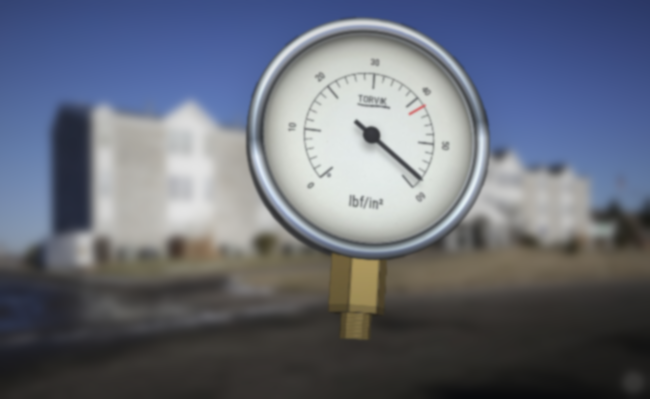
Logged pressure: value=58 unit=psi
